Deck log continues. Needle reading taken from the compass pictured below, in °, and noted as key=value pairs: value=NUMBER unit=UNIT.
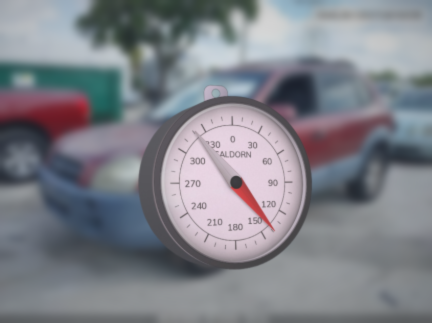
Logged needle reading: value=140 unit=°
